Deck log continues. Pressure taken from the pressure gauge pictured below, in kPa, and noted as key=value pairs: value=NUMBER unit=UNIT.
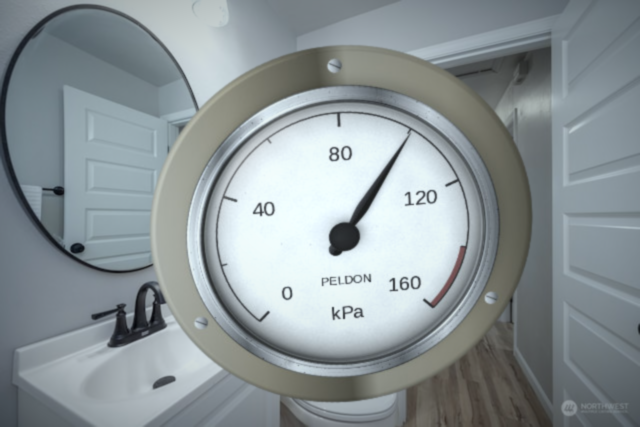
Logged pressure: value=100 unit=kPa
